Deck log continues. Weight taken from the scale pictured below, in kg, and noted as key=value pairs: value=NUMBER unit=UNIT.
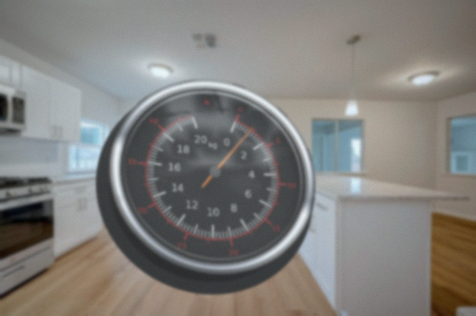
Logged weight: value=1 unit=kg
